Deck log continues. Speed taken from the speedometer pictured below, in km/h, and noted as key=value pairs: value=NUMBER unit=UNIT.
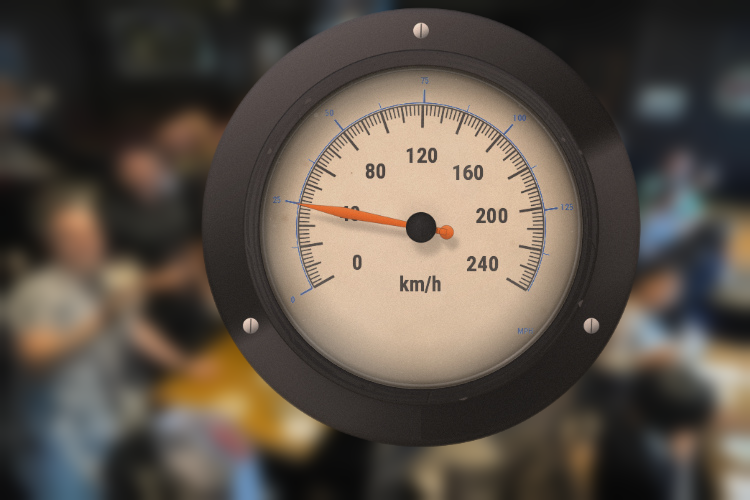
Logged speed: value=40 unit=km/h
